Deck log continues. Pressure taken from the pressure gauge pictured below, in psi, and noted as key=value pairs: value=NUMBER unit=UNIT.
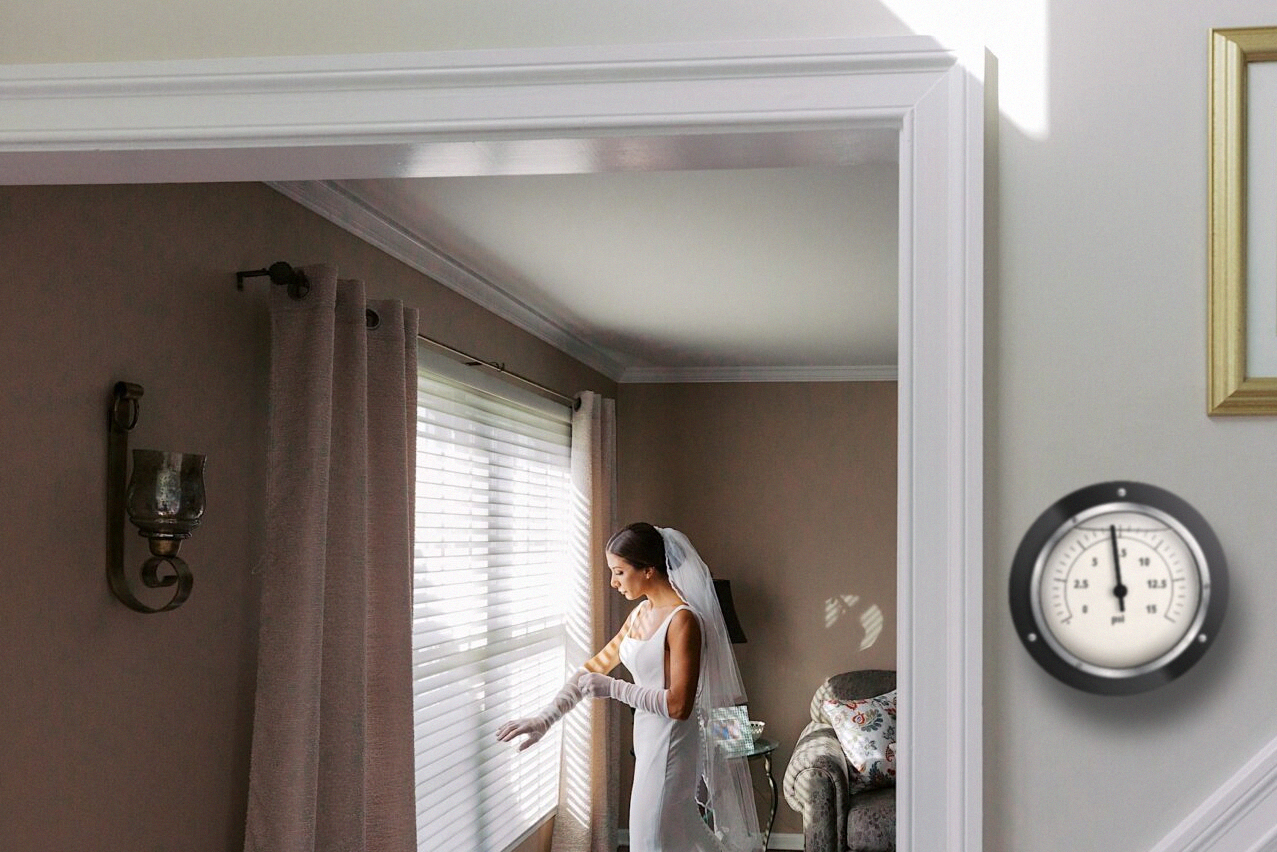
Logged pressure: value=7 unit=psi
